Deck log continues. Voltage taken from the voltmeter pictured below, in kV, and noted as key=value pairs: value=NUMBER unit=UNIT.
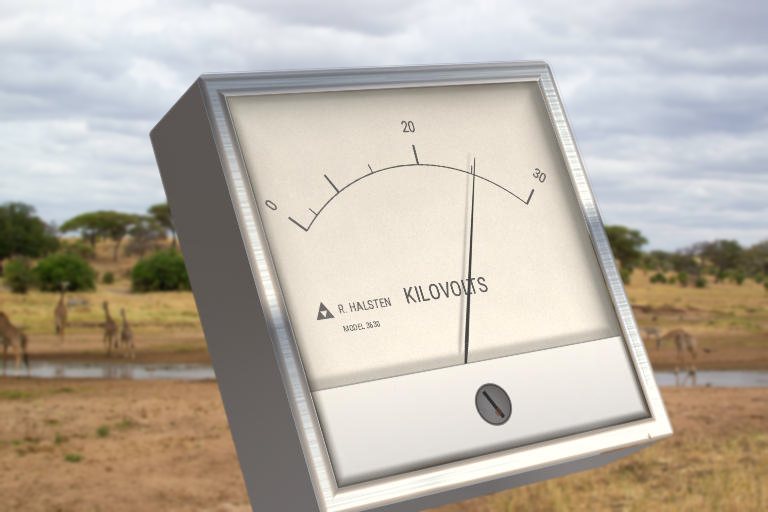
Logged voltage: value=25 unit=kV
